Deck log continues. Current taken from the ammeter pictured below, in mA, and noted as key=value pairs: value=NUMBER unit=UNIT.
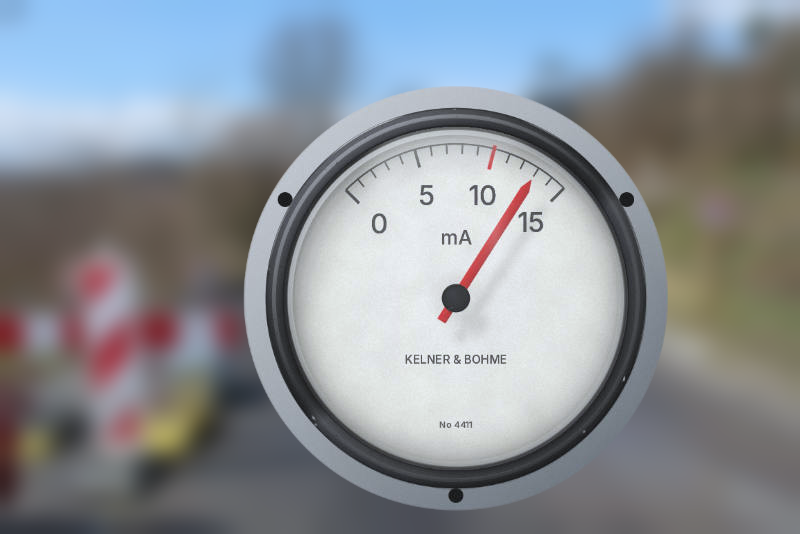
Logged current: value=13 unit=mA
